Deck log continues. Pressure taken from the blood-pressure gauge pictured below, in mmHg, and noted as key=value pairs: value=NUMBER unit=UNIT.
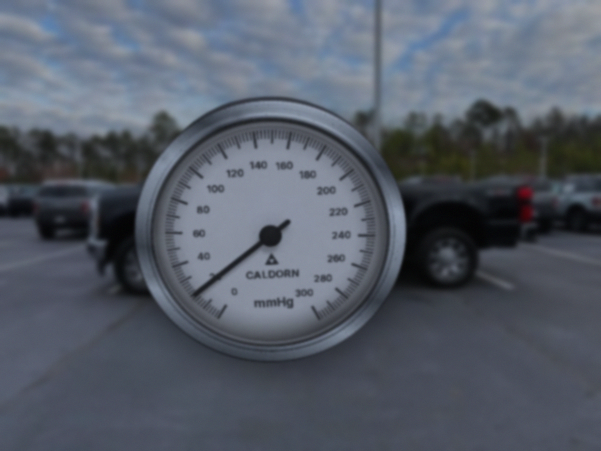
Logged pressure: value=20 unit=mmHg
